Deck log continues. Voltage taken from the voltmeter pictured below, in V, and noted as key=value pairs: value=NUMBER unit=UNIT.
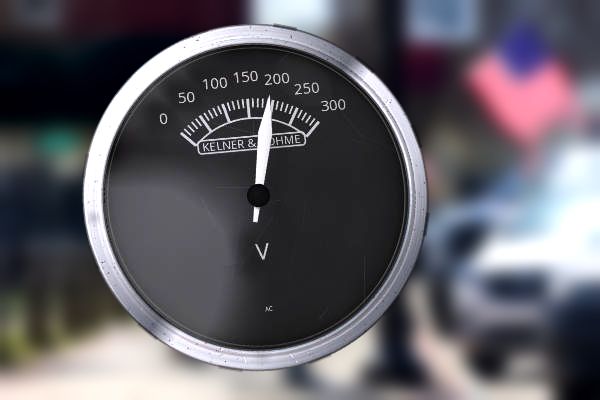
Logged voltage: value=190 unit=V
